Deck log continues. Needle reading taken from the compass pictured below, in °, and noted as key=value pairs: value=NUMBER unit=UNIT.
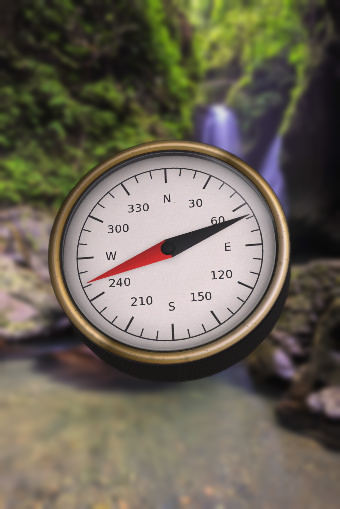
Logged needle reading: value=250 unit=°
